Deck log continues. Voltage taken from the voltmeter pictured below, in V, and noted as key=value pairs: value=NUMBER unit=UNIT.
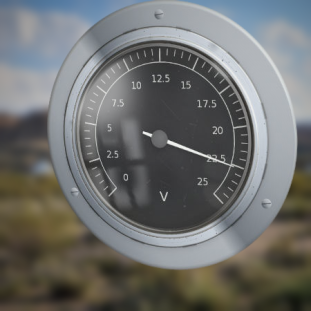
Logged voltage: value=22.5 unit=V
